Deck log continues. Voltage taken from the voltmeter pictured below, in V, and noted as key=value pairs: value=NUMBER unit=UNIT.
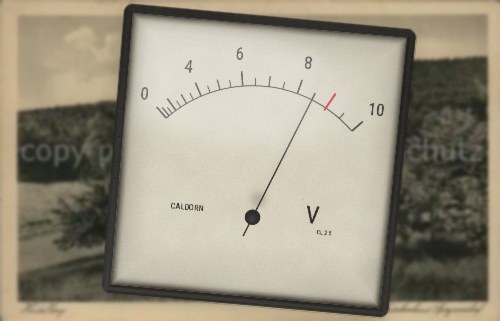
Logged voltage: value=8.5 unit=V
